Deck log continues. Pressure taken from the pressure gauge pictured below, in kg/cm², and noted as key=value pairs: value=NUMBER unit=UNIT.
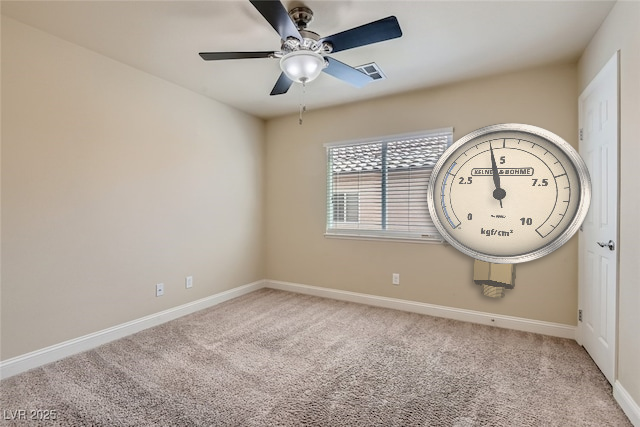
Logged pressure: value=4.5 unit=kg/cm²
